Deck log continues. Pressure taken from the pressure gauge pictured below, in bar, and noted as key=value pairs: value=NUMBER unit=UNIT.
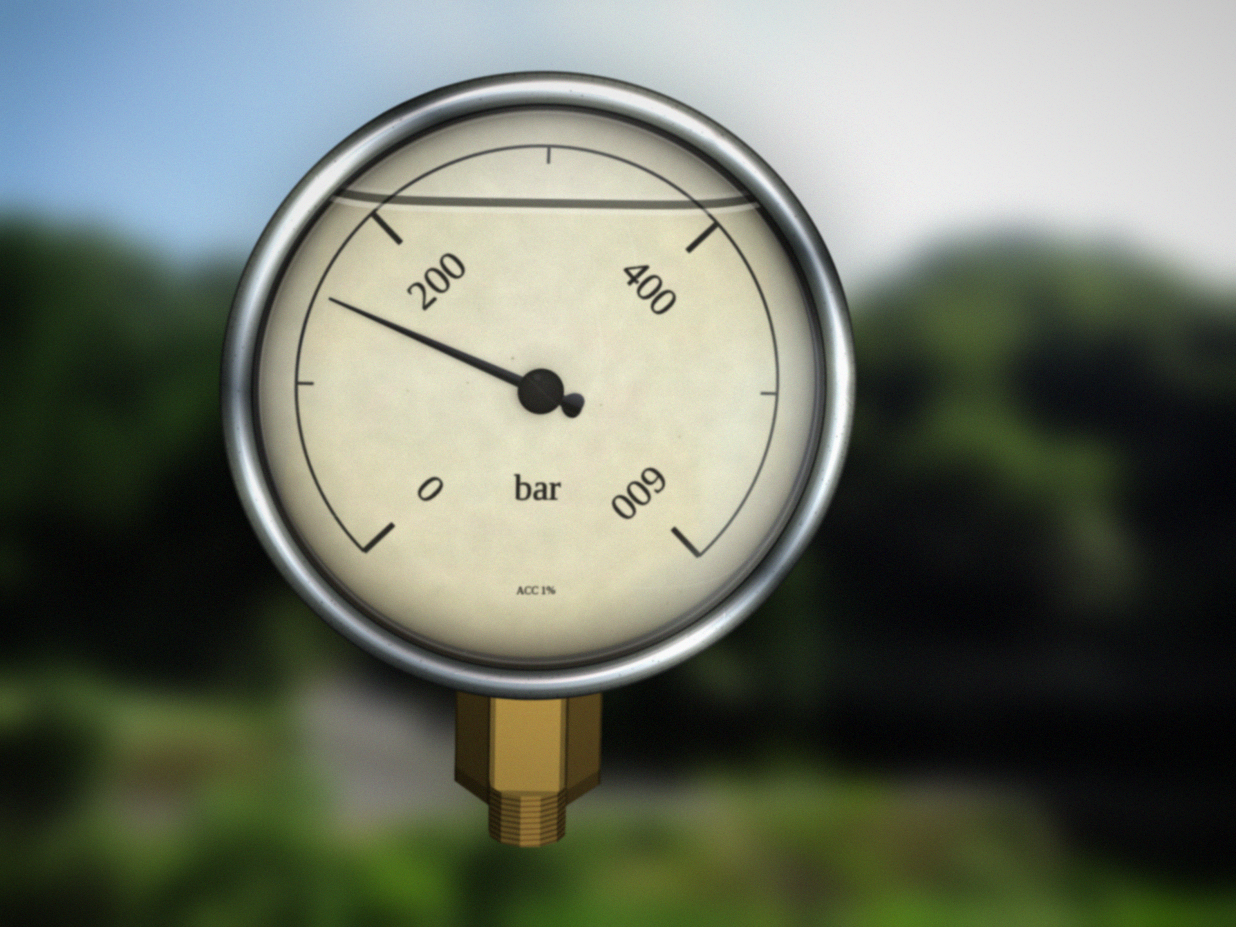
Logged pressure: value=150 unit=bar
